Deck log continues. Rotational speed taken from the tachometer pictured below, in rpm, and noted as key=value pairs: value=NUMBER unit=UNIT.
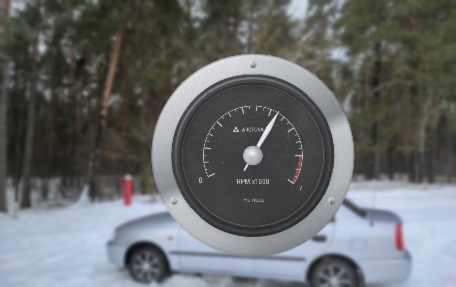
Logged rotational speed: value=4250 unit=rpm
